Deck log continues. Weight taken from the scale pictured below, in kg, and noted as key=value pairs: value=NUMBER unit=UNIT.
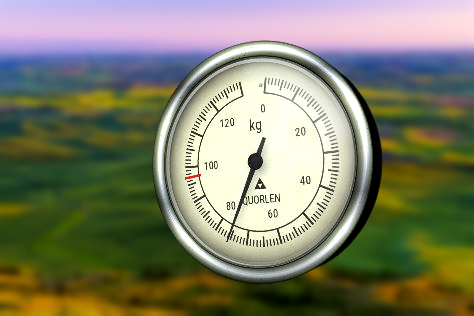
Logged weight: value=75 unit=kg
